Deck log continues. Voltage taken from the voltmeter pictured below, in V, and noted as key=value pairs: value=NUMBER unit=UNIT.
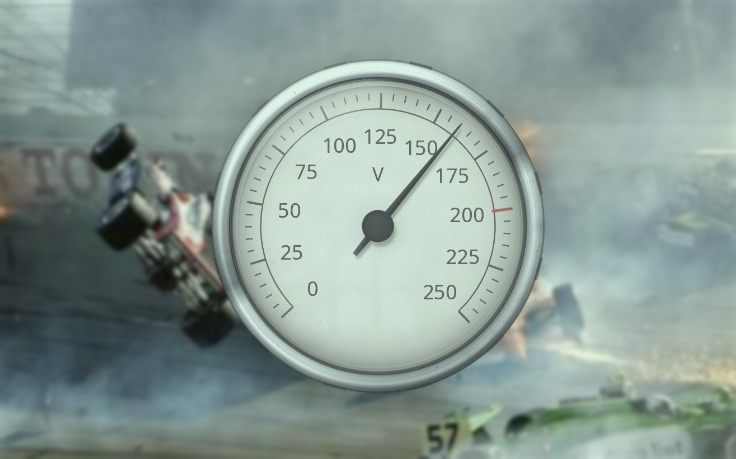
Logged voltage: value=160 unit=V
